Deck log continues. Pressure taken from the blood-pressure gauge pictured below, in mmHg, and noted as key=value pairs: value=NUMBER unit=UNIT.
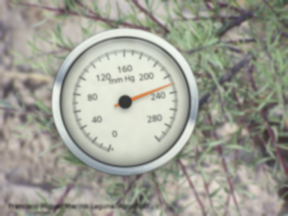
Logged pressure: value=230 unit=mmHg
